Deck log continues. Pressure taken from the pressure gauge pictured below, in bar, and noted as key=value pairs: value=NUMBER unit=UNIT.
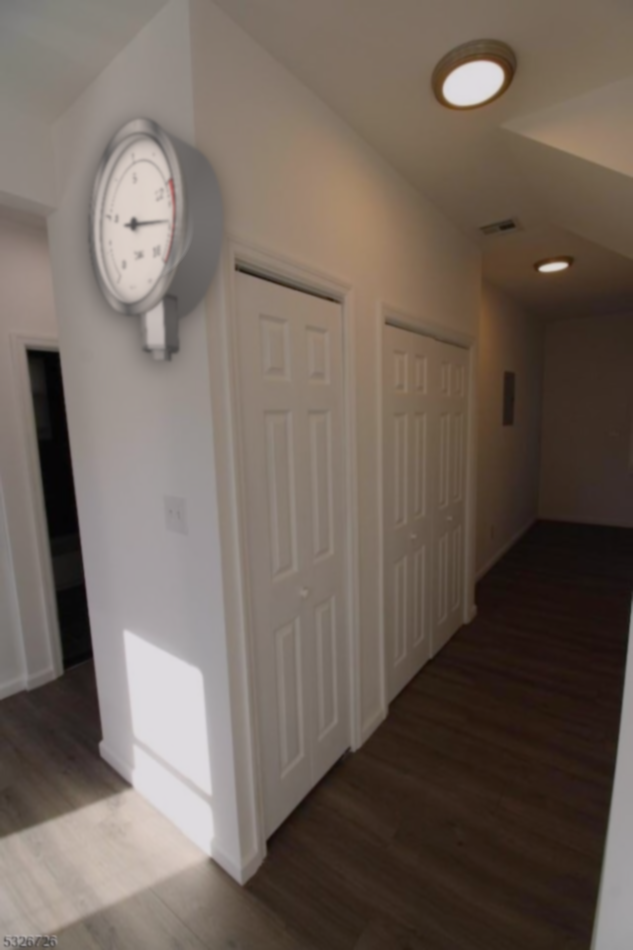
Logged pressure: value=14 unit=bar
